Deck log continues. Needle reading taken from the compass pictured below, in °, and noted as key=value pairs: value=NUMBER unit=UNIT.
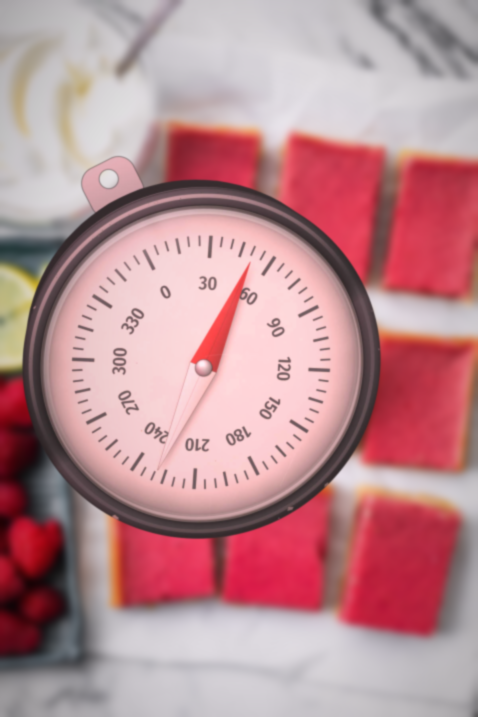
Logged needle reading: value=50 unit=°
